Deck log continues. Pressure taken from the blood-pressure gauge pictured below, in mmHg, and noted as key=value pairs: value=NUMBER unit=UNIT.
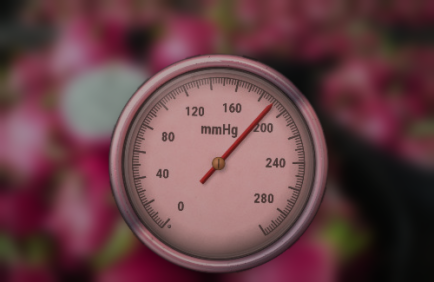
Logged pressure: value=190 unit=mmHg
